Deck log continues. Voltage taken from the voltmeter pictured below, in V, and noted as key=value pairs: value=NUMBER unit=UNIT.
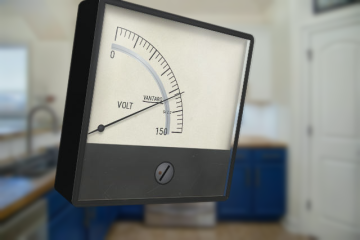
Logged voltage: value=105 unit=V
